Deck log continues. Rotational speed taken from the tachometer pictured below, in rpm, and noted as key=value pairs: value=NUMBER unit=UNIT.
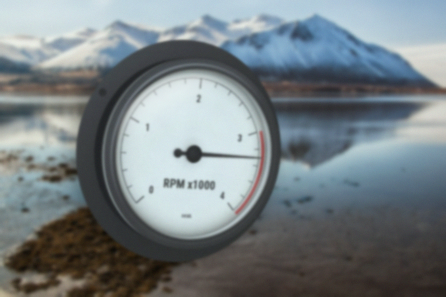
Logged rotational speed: value=3300 unit=rpm
